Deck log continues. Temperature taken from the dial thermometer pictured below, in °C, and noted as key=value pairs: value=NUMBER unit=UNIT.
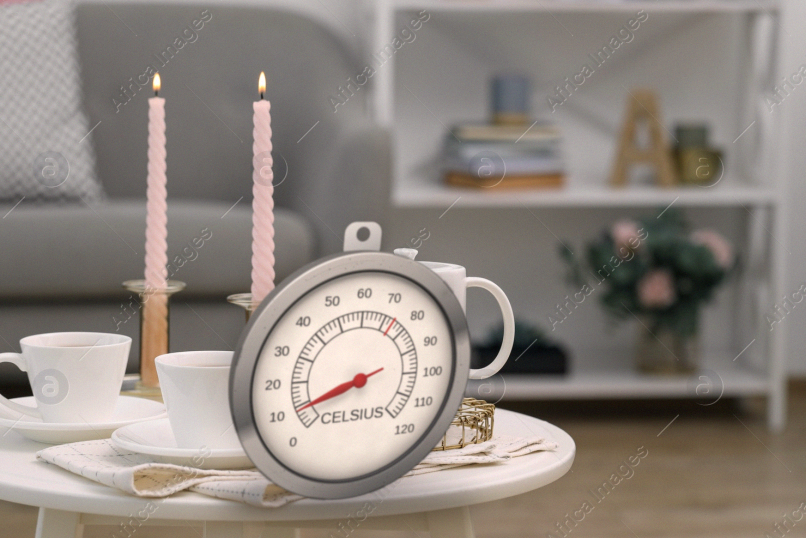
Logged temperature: value=10 unit=°C
